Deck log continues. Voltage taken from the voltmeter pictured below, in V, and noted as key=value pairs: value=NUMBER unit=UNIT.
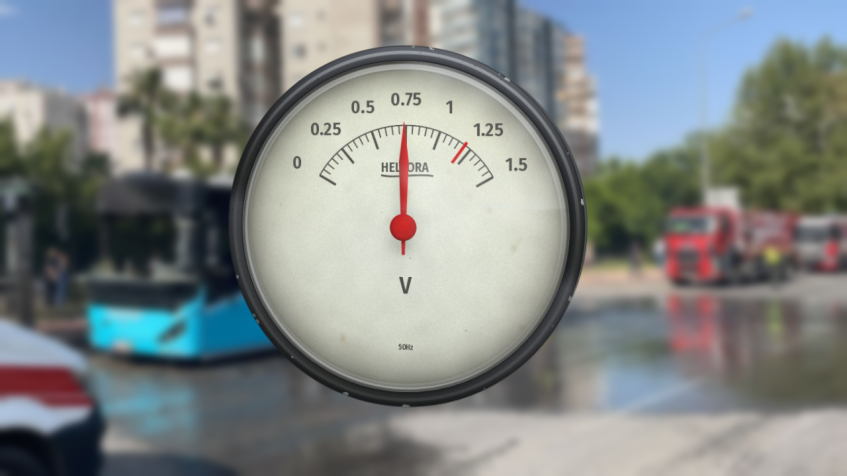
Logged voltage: value=0.75 unit=V
